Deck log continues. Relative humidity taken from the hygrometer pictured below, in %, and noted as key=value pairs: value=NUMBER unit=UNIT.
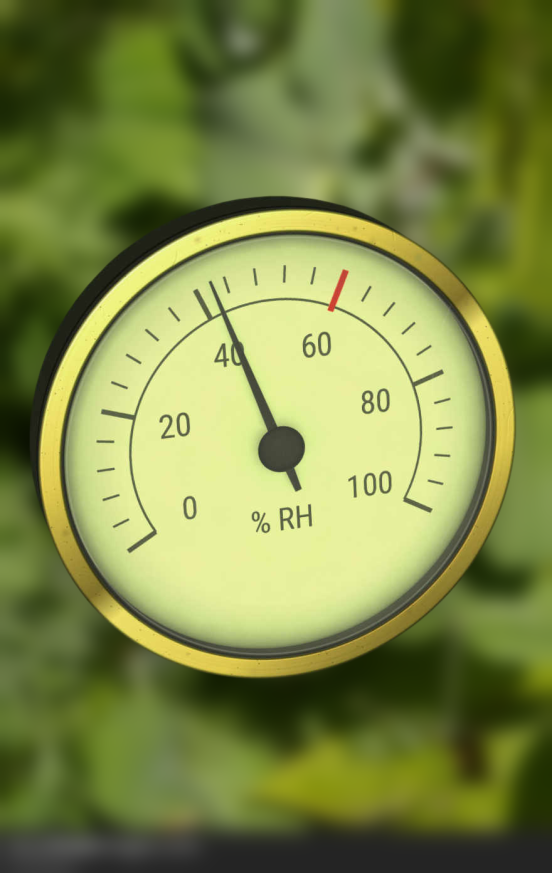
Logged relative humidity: value=42 unit=%
